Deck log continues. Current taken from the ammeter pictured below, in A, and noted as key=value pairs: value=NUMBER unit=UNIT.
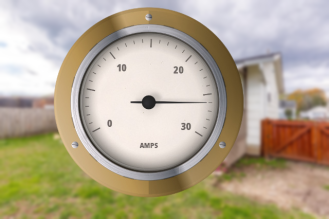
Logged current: value=26 unit=A
